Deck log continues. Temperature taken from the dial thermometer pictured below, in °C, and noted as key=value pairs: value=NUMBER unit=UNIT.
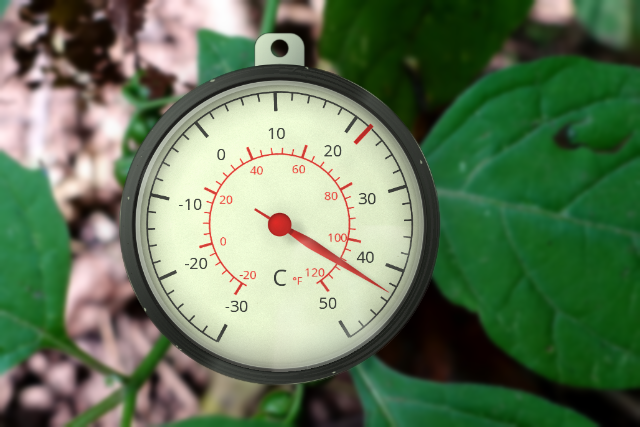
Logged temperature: value=43 unit=°C
